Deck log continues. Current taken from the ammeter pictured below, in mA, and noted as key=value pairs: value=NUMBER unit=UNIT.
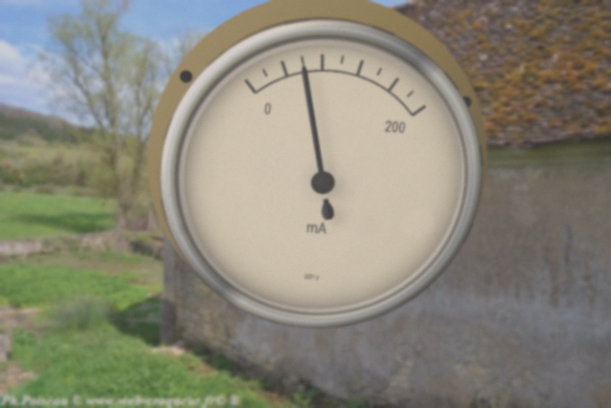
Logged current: value=60 unit=mA
